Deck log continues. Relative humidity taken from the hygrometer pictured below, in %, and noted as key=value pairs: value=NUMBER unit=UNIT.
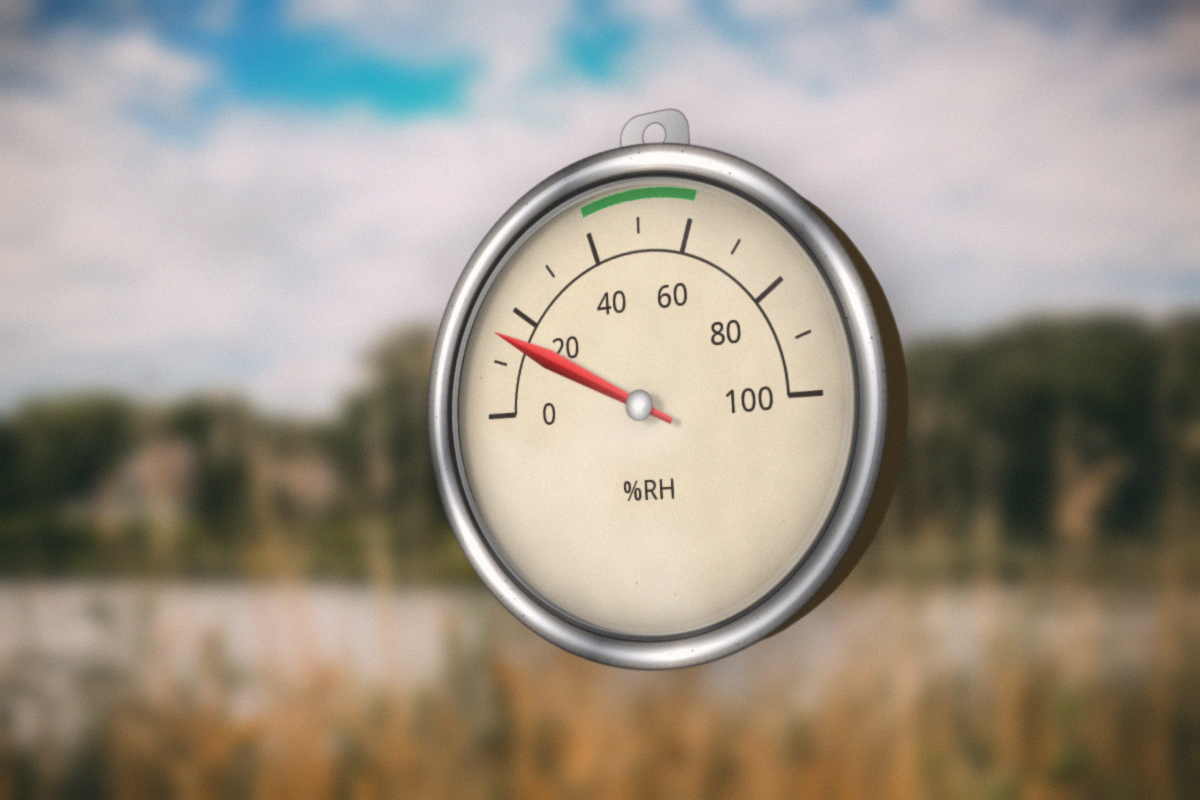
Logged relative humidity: value=15 unit=%
